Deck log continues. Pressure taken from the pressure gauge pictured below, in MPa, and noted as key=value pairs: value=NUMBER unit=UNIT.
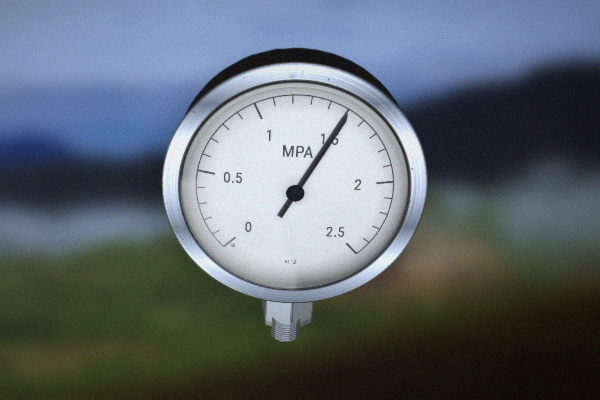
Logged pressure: value=1.5 unit=MPa
